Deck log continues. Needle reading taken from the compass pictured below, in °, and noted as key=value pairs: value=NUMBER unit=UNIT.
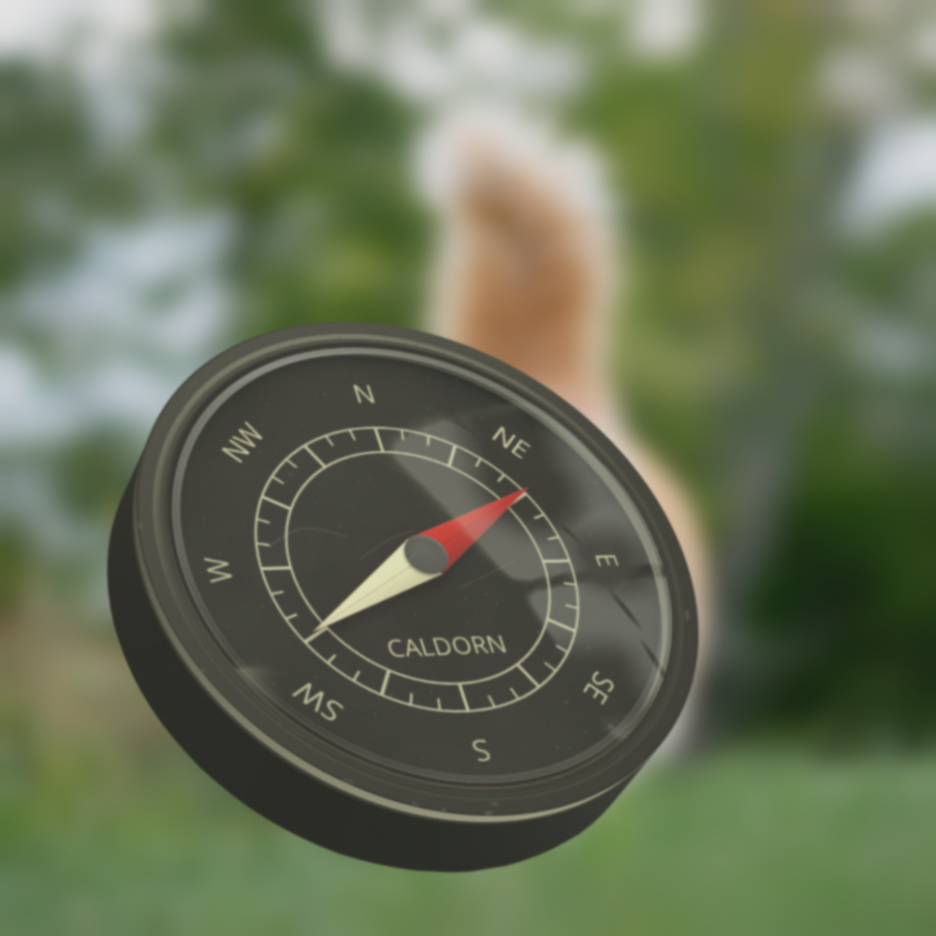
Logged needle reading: value=60 unit=°
